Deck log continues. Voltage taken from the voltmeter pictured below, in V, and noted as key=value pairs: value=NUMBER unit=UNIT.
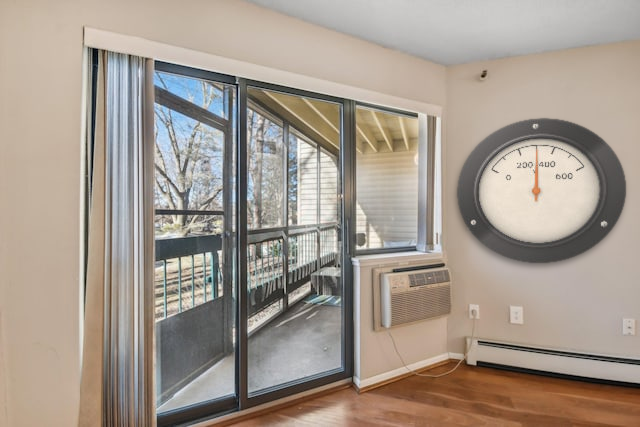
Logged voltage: value=300 unit=V
